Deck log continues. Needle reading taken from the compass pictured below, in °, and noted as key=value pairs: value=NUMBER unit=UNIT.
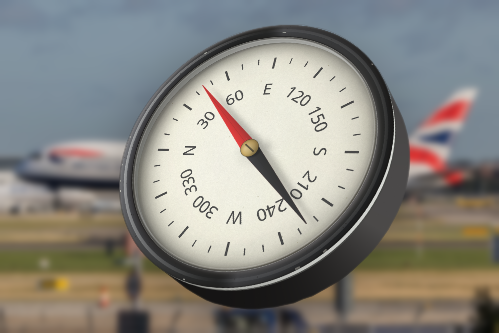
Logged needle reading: value=45 unit=°
